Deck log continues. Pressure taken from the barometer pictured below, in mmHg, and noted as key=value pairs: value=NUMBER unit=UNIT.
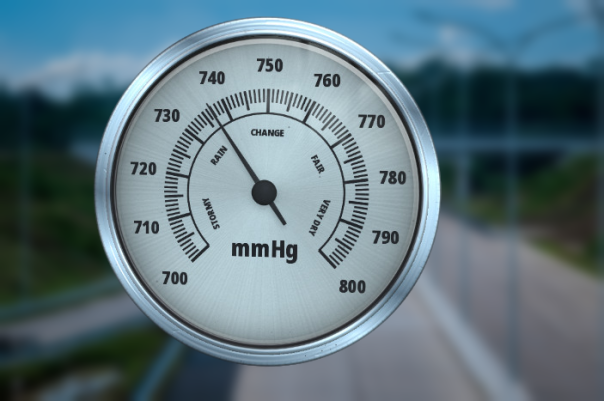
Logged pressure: value=737 unit=mmHg
